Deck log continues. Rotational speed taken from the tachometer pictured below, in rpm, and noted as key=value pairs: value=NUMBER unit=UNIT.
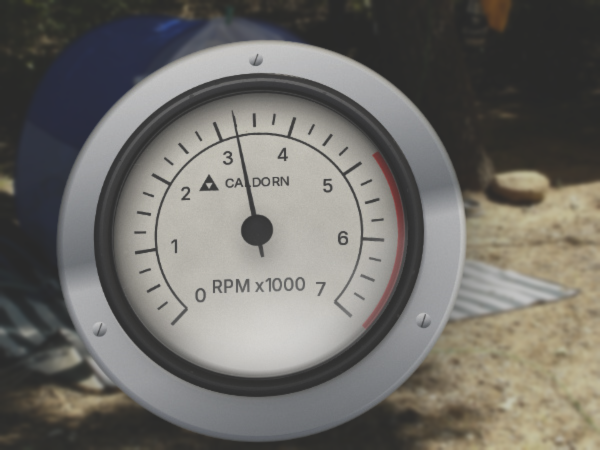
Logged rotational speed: value=3250 unit=rpm
